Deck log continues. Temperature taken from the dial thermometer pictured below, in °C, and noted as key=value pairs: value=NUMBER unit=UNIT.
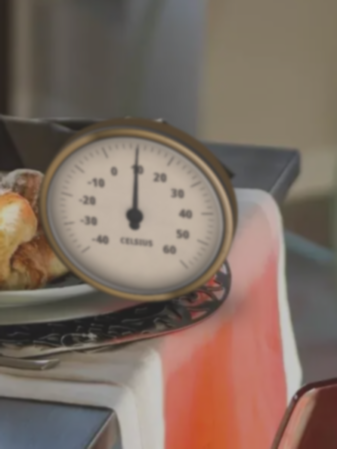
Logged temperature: value=10 unit=°C
